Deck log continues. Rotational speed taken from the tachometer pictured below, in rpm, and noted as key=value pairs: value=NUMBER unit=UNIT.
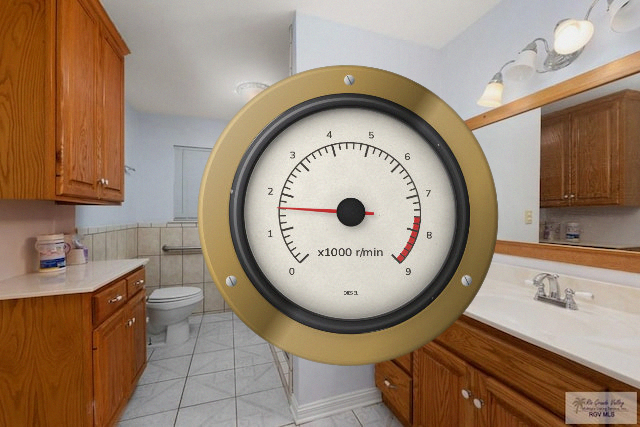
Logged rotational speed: value=1600 unit=rpm
